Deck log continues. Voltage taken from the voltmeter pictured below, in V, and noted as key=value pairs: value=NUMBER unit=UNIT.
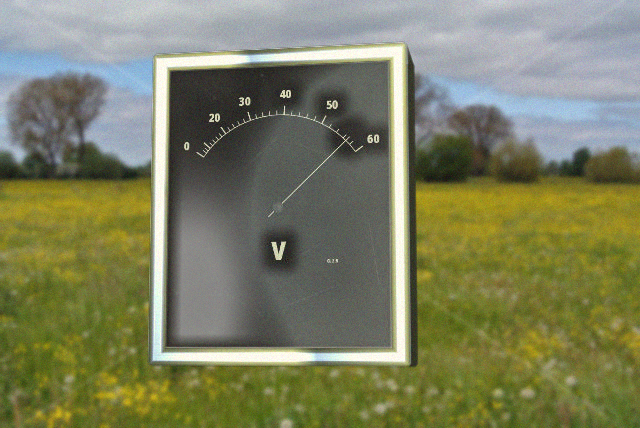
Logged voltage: value=57 unit=V
